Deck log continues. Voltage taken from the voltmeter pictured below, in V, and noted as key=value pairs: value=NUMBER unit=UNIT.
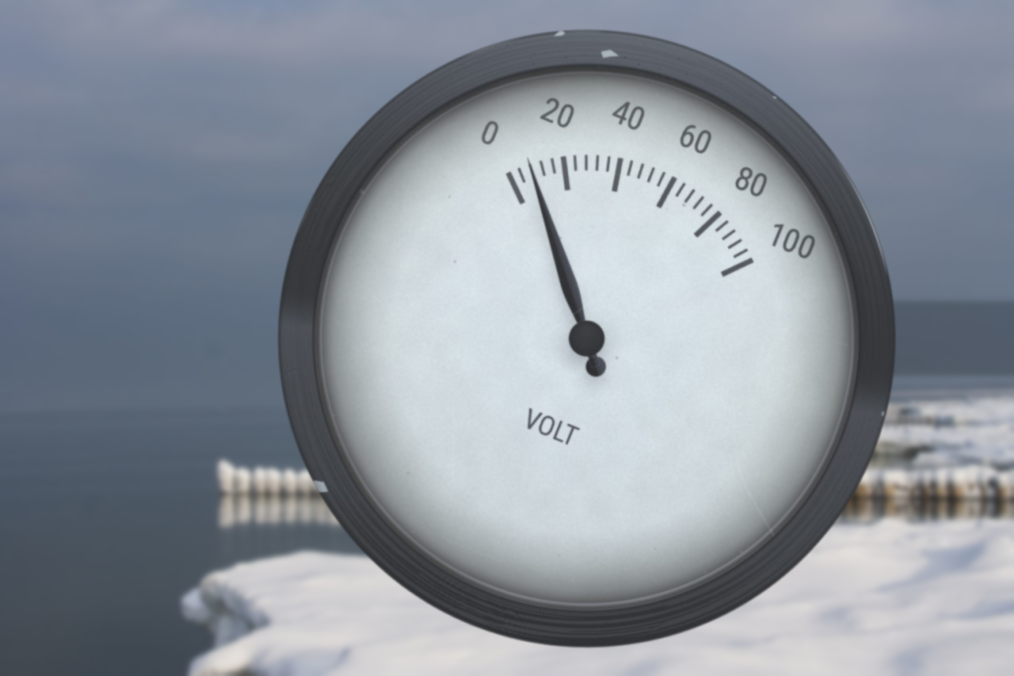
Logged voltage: value=8 unit=V
